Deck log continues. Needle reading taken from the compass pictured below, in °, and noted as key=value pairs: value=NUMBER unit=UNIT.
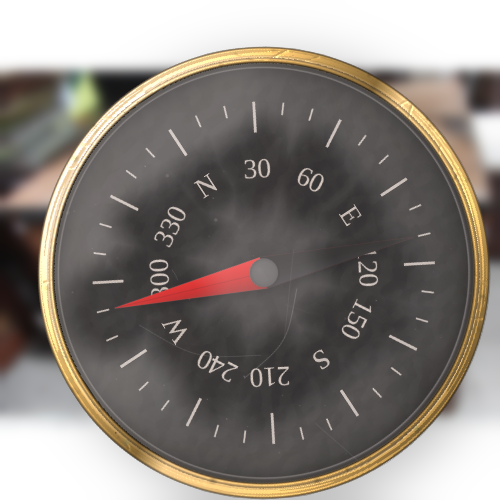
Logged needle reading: value=290 unit=°
